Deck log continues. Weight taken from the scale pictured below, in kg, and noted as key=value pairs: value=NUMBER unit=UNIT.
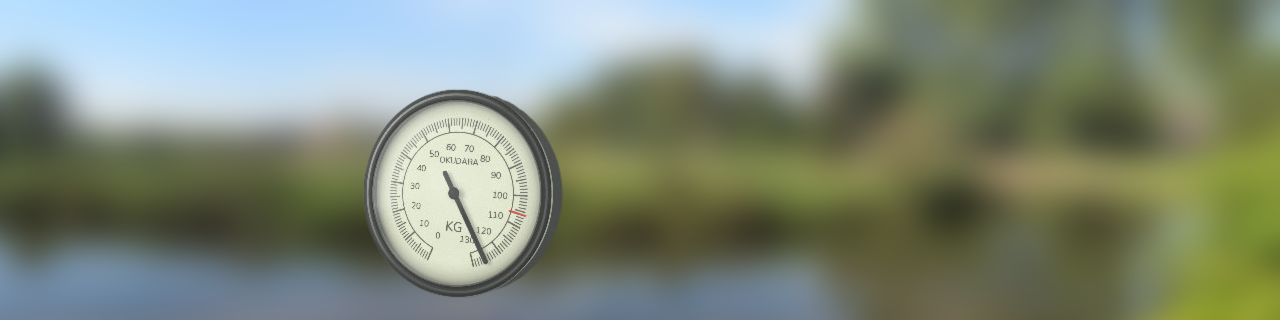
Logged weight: value=125 unit=kg
